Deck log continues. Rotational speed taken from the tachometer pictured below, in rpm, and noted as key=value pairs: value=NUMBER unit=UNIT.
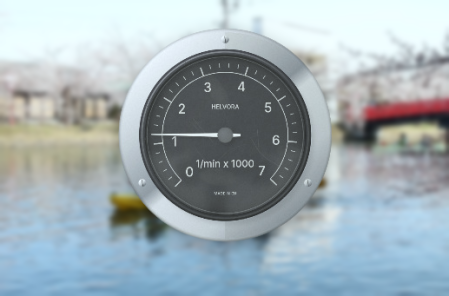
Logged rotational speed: value=1200 unit=rpm
